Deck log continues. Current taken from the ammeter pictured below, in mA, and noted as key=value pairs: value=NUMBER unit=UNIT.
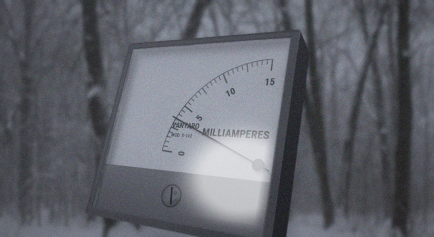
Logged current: value=3.5 unit=mA
